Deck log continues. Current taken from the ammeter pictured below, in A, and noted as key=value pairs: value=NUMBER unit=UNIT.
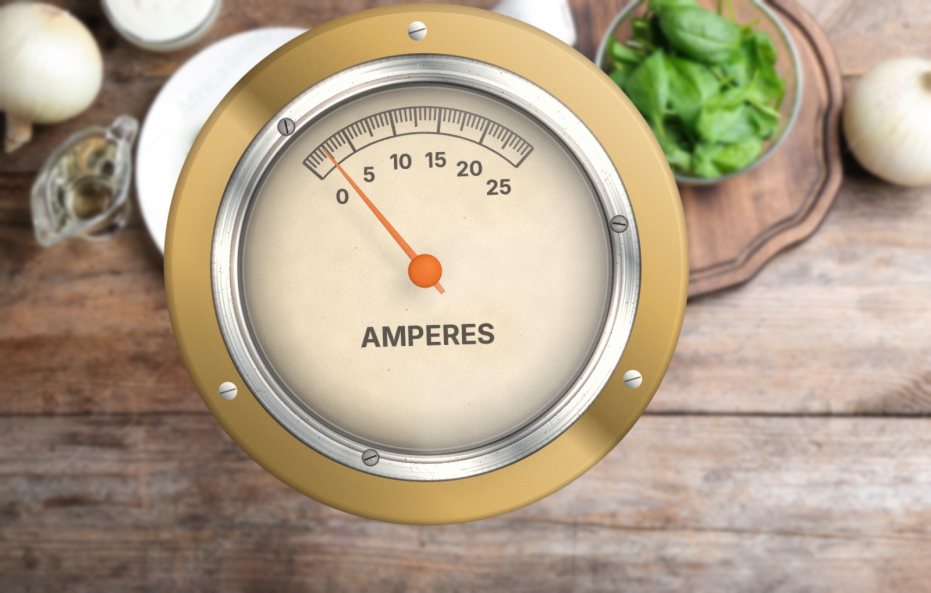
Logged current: value=2.5 unit=A
